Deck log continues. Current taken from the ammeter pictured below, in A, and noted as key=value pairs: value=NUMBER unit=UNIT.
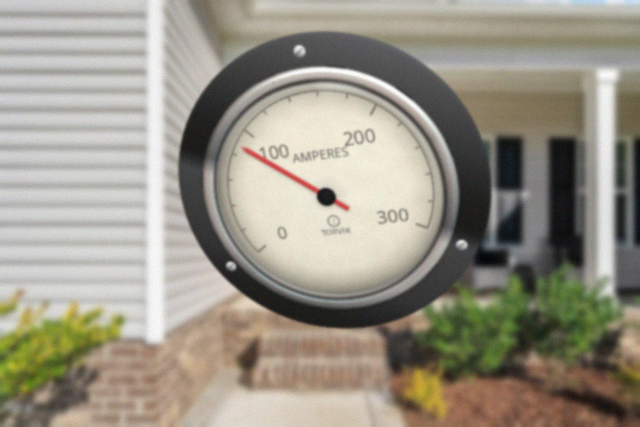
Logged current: value=90 unit=A
